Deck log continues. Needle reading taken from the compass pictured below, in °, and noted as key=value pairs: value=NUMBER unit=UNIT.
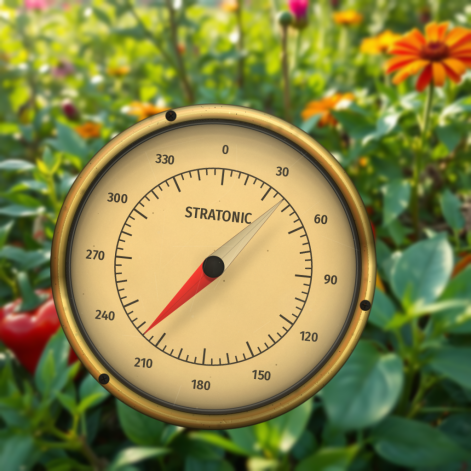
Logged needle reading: value=220 unit=°
